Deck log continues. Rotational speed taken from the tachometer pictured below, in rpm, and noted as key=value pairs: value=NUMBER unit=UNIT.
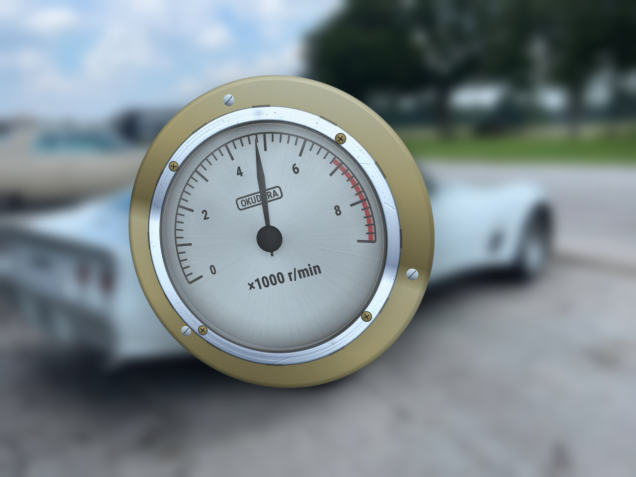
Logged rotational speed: value=4800 unit=rpm
